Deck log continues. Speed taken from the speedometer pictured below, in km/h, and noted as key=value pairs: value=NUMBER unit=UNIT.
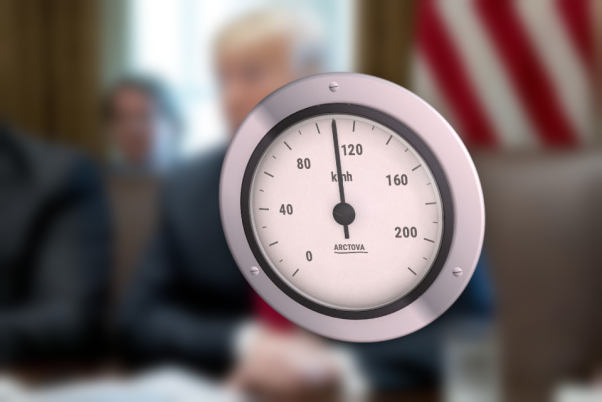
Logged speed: value=110 unit=km/h
